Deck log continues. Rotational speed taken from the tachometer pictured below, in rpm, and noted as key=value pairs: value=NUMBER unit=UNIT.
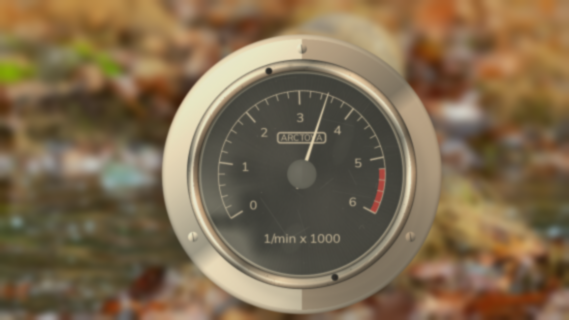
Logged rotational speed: value=3500 unit=rpm
